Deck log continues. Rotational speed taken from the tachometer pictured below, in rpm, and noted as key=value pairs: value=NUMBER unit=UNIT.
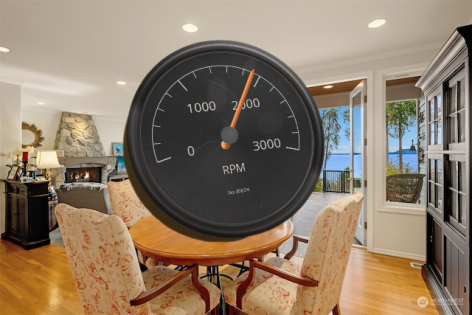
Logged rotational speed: value=1900 unit=rpm
